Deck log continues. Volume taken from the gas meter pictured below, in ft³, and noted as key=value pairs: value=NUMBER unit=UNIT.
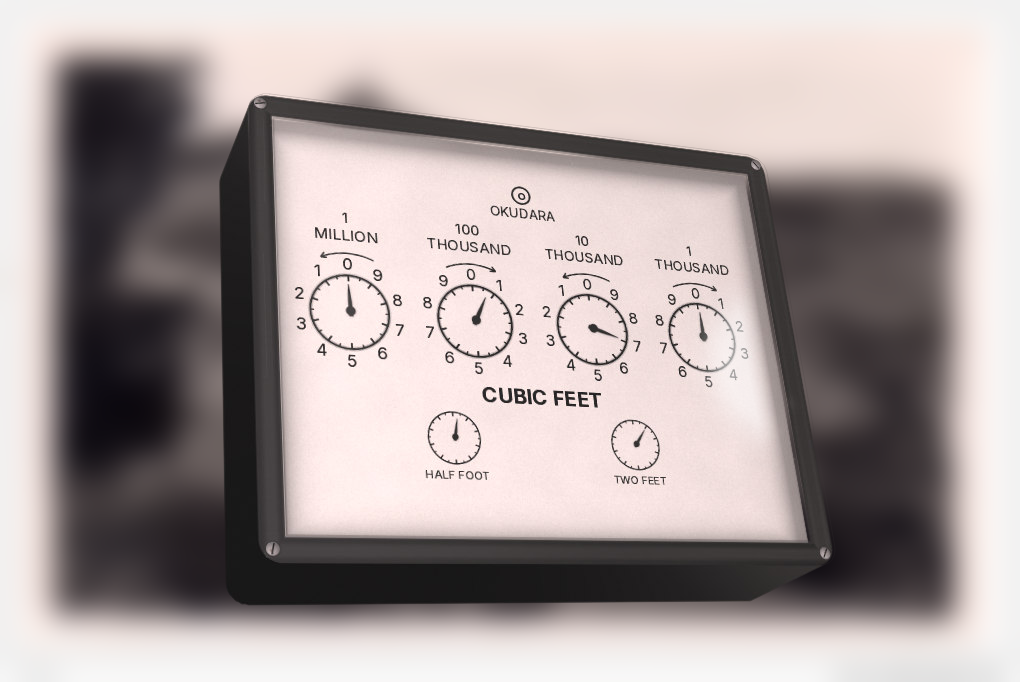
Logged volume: value=7000 unit=ft³
